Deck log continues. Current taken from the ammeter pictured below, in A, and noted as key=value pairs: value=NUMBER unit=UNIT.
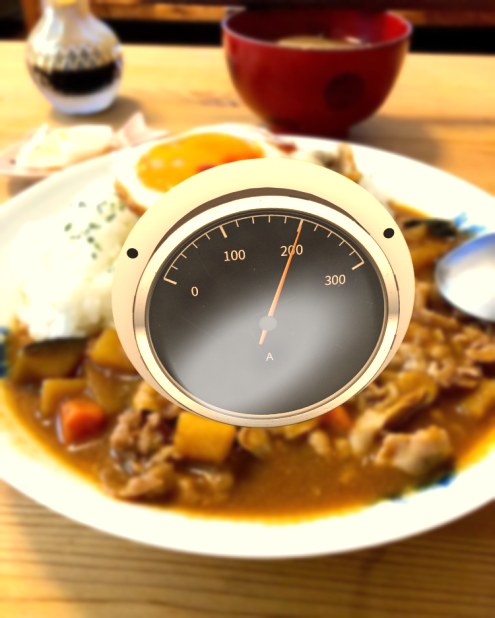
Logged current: value=200 unit=A
